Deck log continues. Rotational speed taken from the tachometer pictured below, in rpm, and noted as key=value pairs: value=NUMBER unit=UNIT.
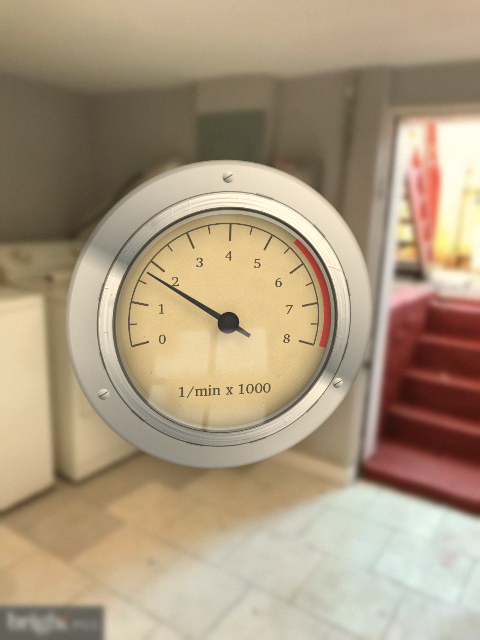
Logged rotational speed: value=1750 unit=rpm
